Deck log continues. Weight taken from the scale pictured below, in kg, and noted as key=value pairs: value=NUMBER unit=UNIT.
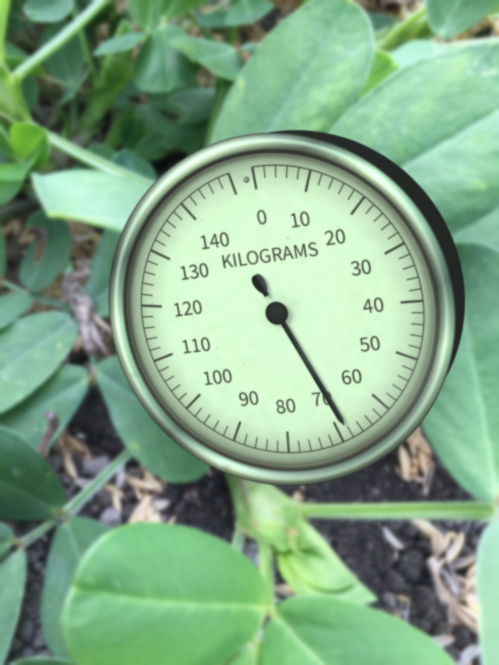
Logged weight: value=68 unit=kg
